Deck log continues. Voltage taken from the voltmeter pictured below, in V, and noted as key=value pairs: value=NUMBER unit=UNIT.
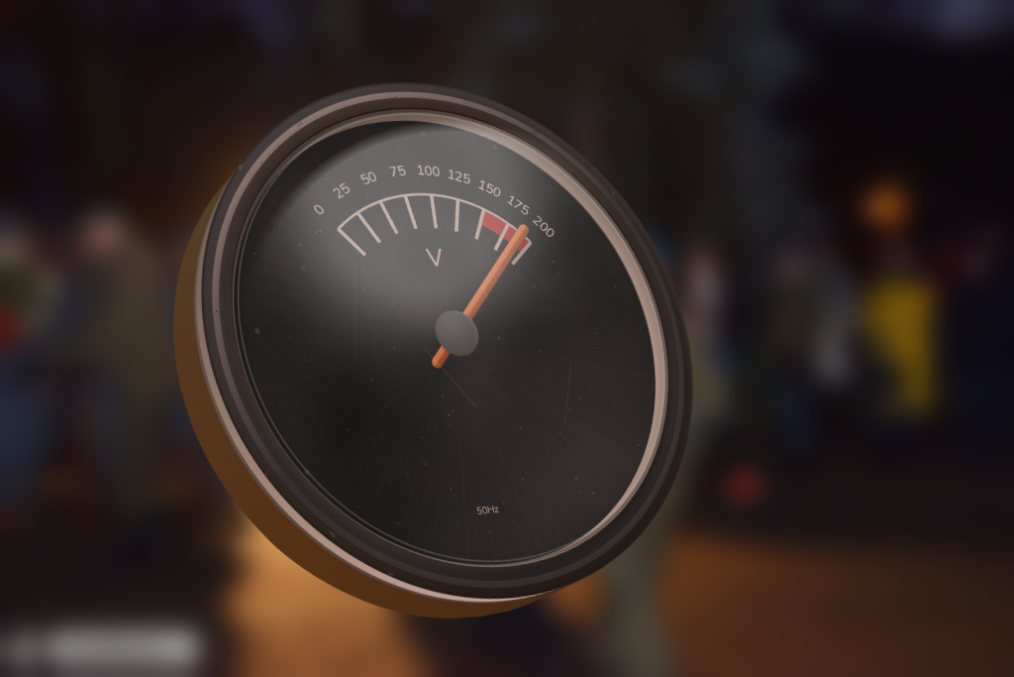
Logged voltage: value=187.5 unit=V
